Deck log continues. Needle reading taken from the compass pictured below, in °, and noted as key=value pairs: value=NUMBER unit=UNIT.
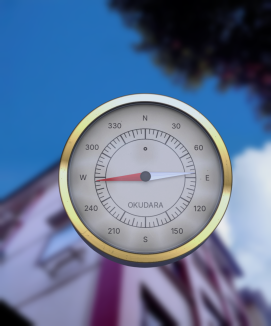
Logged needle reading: value=265 unit=°
